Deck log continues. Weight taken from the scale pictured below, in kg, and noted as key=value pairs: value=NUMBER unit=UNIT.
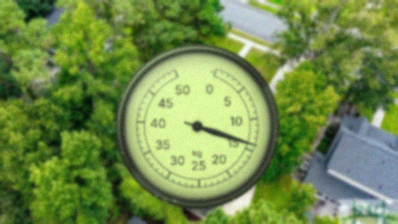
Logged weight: value=14 unit=kg
